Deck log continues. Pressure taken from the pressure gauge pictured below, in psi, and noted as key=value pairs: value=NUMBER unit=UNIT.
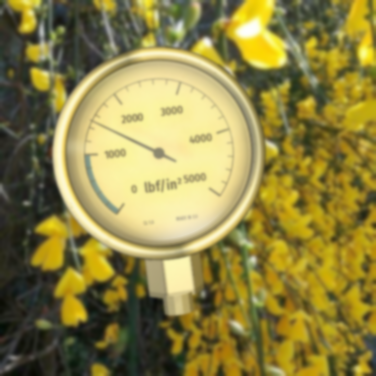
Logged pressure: value=1500 unit=psi
